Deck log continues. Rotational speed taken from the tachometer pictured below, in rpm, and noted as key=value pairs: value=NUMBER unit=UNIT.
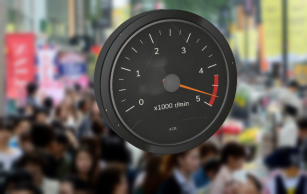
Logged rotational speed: value=4750 unit=rpm
